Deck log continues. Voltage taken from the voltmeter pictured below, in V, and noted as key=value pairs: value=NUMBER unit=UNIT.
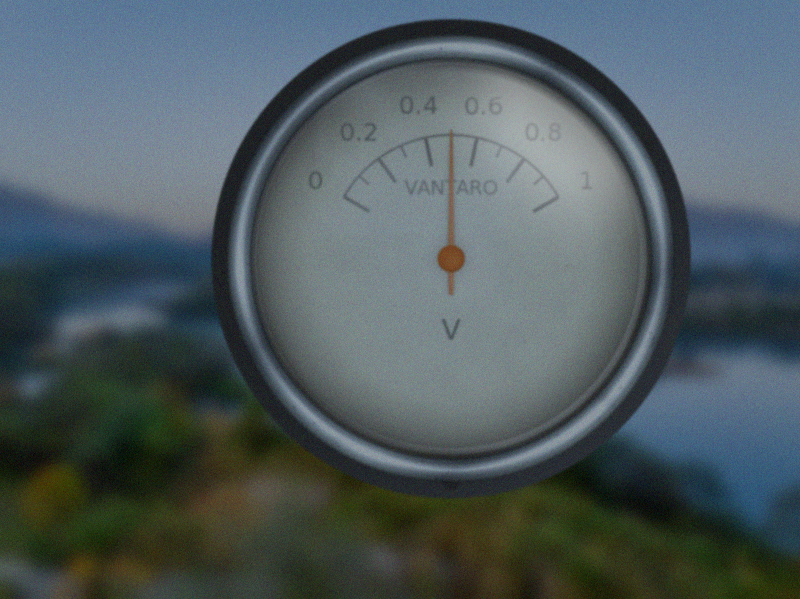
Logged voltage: value=0.5 unit=V
